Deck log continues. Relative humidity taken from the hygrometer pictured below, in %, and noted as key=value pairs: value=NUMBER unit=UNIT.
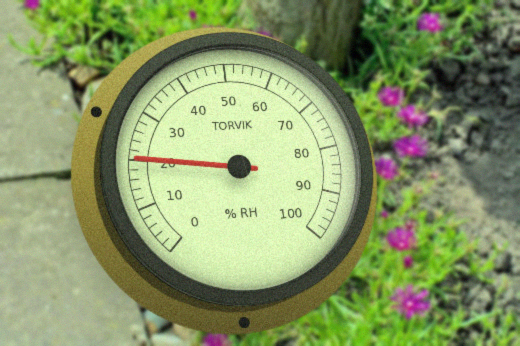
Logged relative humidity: value=20 unit=%
